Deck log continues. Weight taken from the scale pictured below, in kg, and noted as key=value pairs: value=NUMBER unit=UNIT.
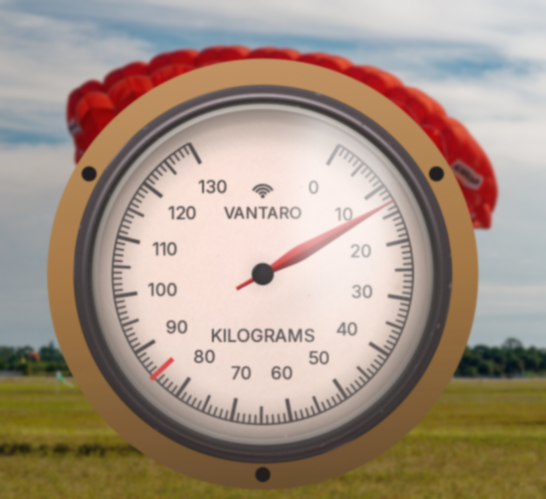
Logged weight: value=13 unit=kg
